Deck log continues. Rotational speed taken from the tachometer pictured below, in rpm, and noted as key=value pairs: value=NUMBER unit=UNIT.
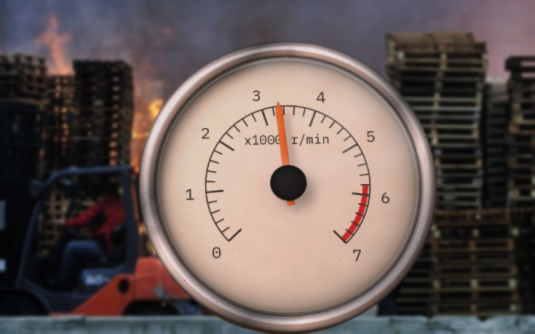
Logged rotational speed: value=3300 unit=rpm
